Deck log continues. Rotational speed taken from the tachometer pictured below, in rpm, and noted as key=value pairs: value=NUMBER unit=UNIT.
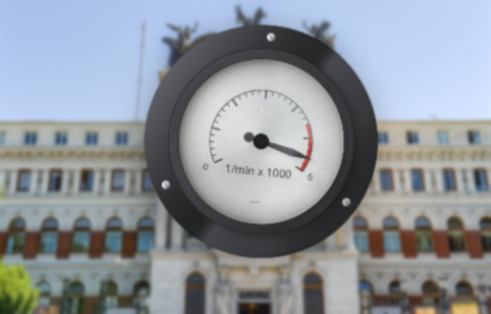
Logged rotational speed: value=5600 unit=rpm
